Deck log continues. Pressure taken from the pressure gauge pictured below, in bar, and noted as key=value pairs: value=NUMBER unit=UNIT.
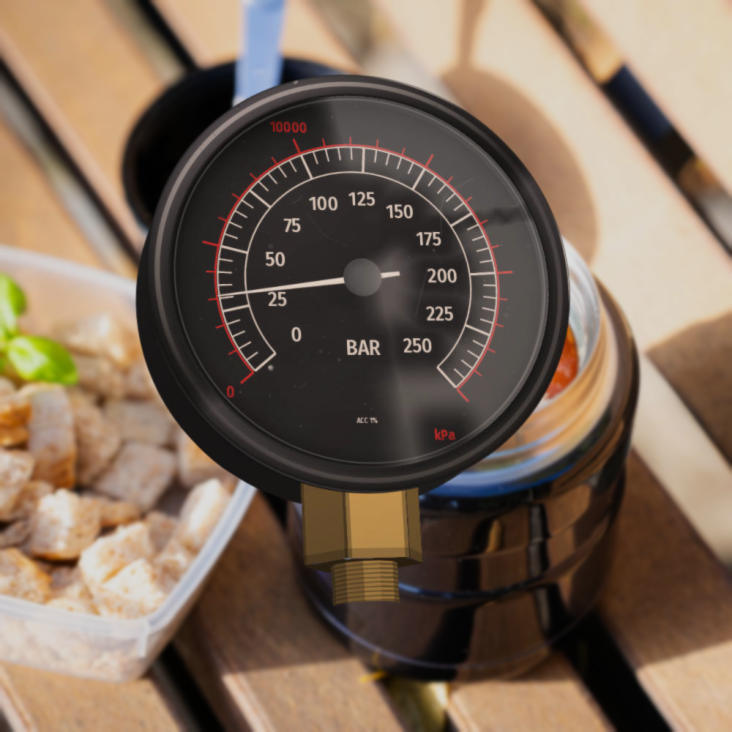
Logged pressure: value=30 unit=bar
